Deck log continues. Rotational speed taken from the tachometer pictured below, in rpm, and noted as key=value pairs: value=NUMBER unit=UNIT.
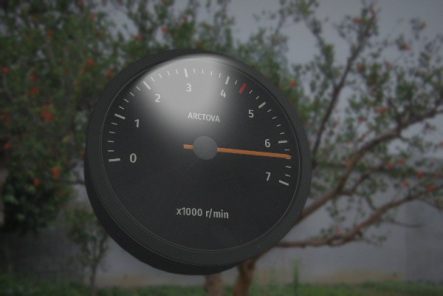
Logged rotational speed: value=6400 unit=rpm
